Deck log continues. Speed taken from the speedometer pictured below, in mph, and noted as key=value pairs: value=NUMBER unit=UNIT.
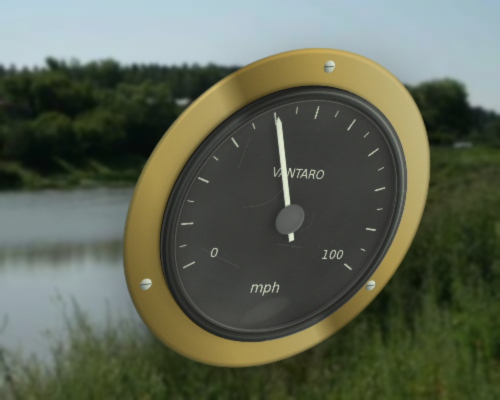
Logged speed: value=40 unit=mph
